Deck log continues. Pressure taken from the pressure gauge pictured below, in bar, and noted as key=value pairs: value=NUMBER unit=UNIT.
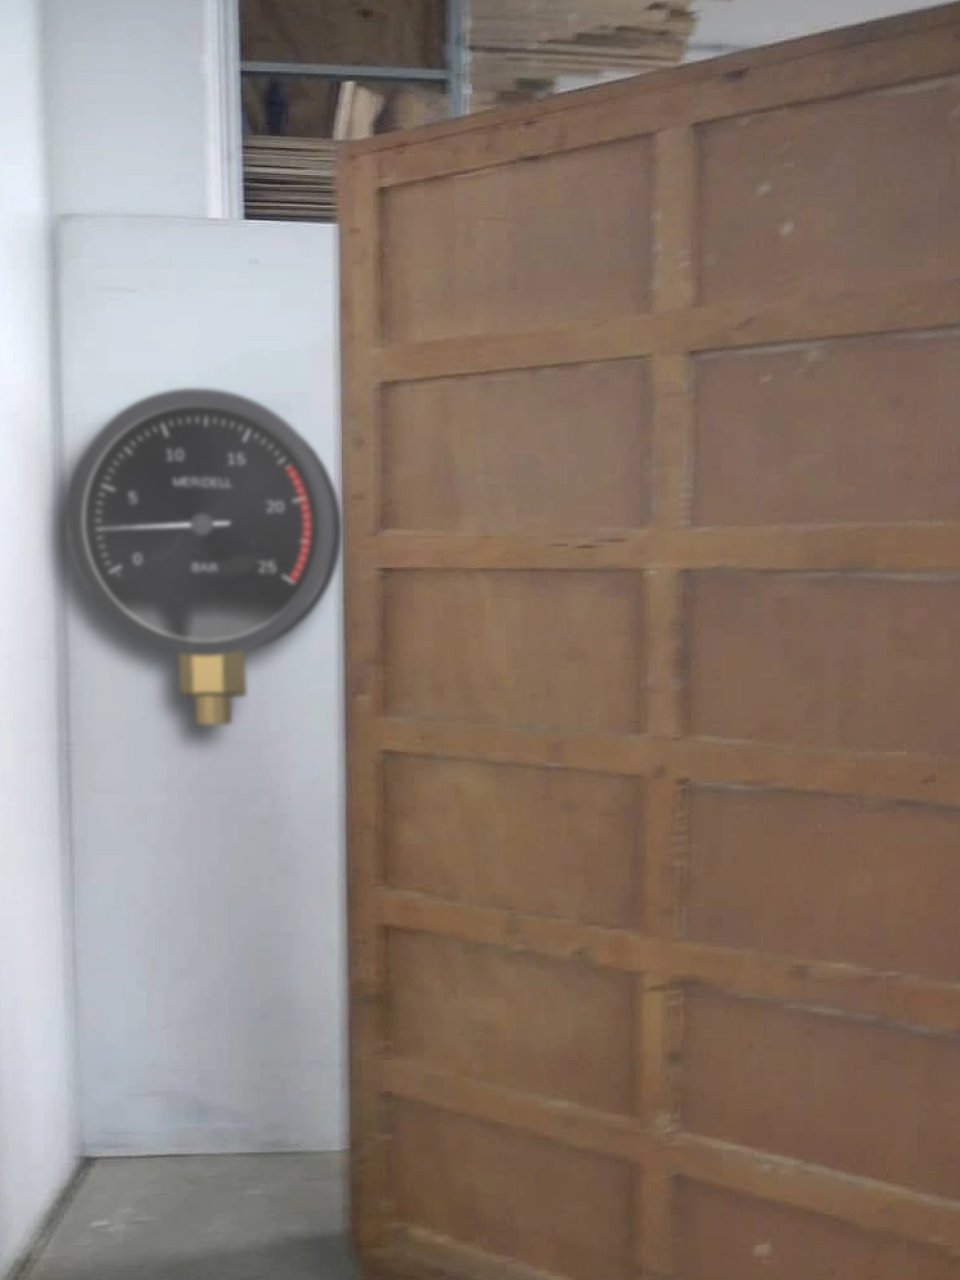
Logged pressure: value=2.5 unit=bar
